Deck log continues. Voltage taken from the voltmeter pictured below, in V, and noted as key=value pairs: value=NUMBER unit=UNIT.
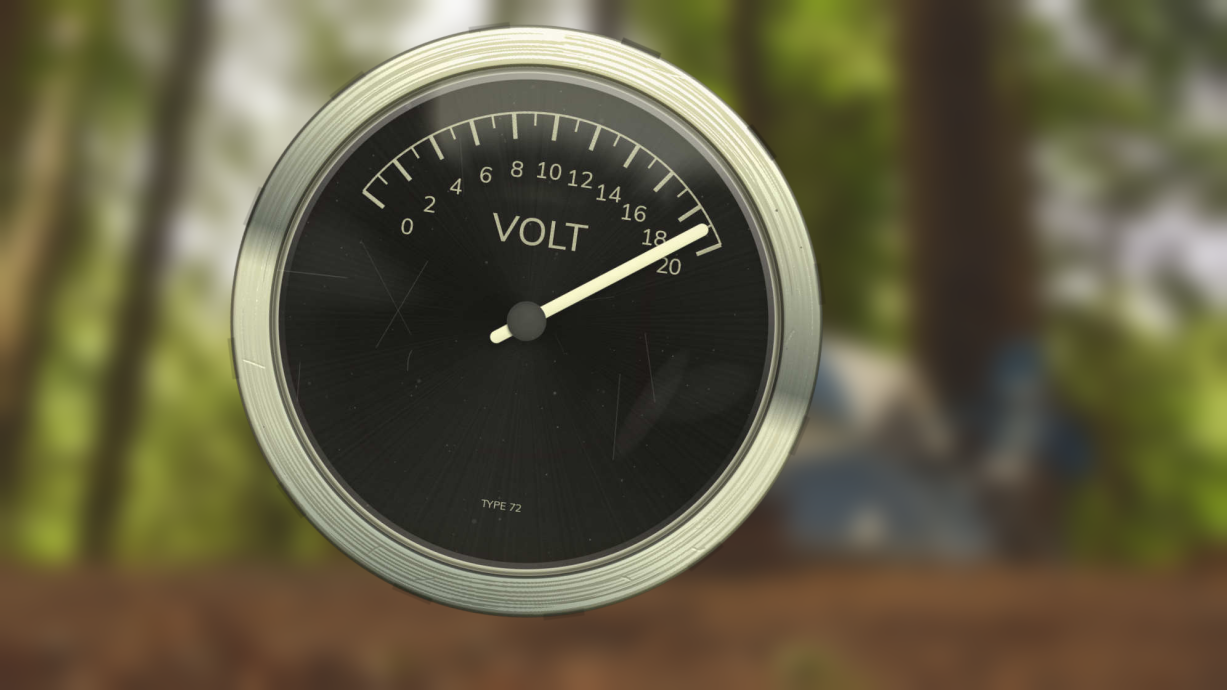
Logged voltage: value=19 unit=V
